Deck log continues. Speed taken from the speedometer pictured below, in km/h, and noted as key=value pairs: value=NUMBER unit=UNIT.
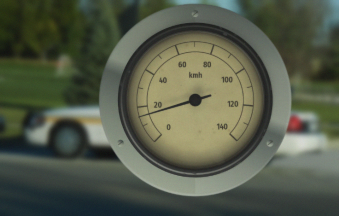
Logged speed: value=15 unit=km/h
